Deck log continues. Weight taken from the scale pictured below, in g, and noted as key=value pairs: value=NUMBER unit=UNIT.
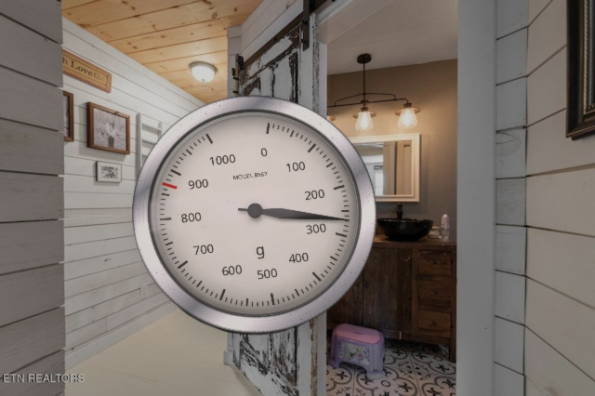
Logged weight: value=270 unit=g
